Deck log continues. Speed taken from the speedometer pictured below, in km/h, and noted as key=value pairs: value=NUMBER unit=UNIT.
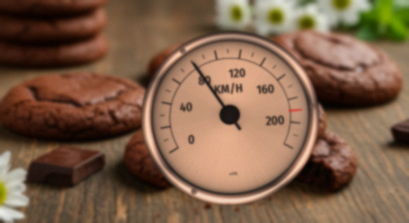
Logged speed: value=80 unit=km/h
